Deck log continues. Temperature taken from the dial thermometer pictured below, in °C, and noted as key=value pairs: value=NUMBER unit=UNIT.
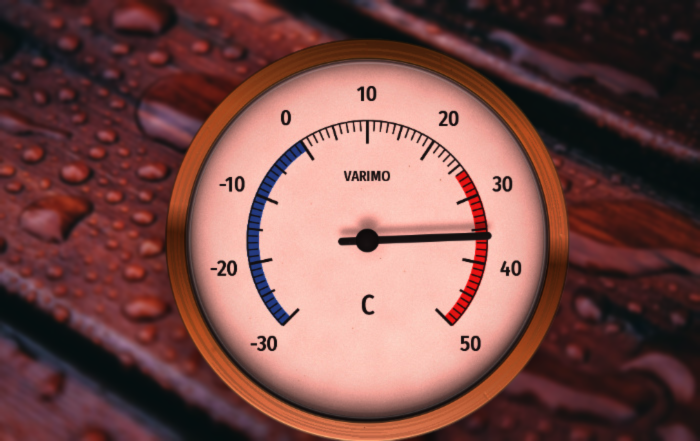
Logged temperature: value=36 unit=°C
